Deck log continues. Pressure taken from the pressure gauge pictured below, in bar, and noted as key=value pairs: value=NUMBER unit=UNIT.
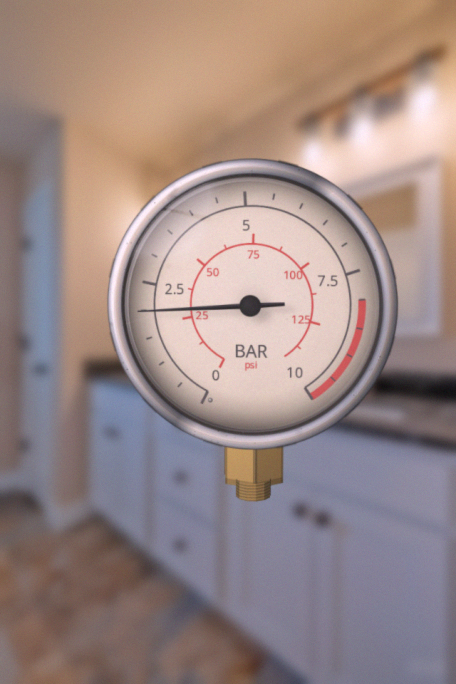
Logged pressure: value=2 unit=bar
